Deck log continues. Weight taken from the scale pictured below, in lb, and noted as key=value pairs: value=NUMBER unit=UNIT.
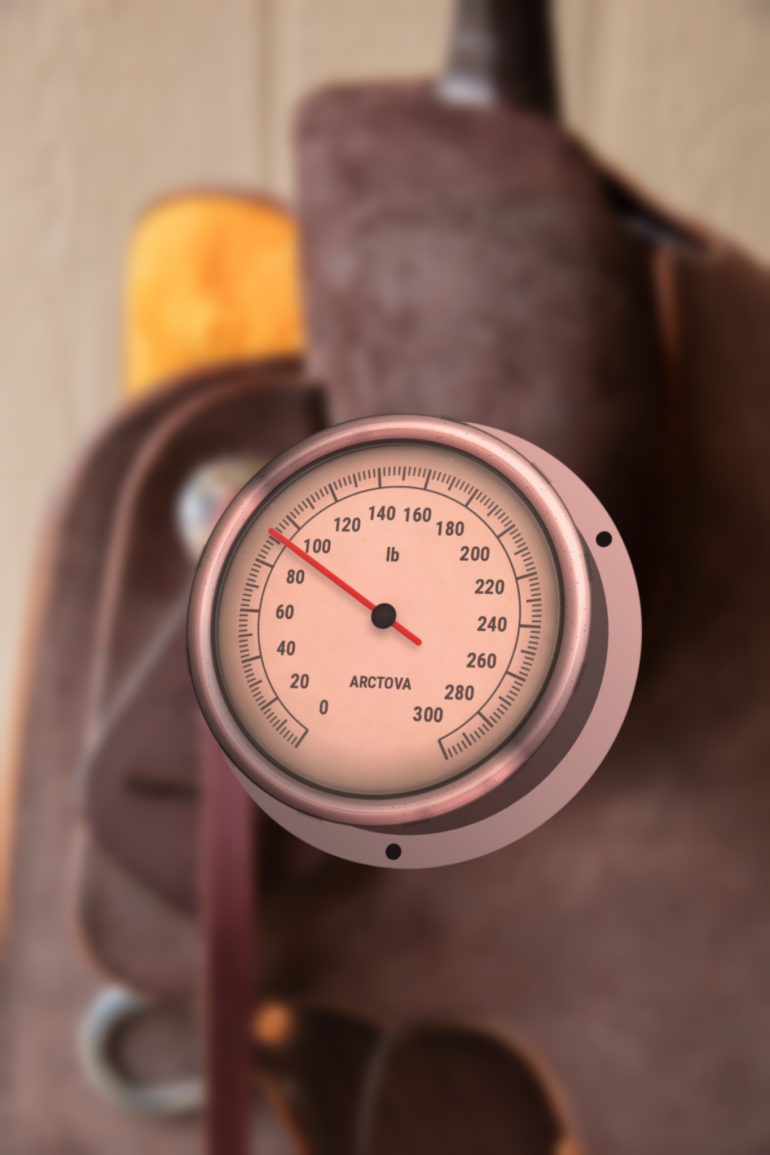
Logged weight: value=92 unit=lb
